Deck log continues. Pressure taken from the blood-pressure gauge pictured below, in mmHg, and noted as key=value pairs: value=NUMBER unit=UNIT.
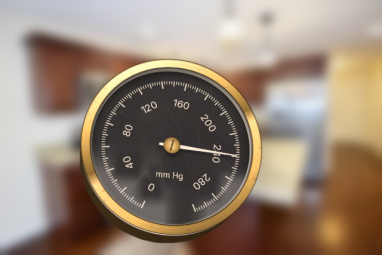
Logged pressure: value=240 unit=mmHg
